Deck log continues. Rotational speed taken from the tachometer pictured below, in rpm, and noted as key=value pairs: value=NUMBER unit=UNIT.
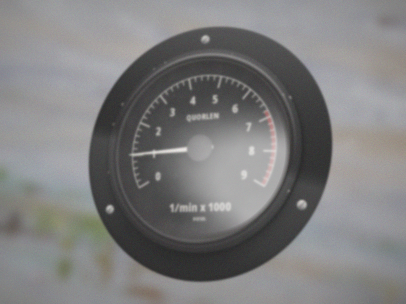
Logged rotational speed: value=1000 unit=rpm
